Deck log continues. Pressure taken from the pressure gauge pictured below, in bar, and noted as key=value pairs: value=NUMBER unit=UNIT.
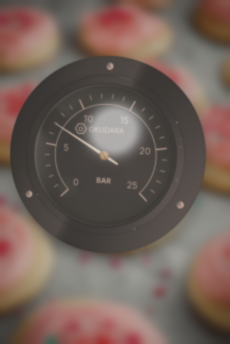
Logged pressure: value=7 unit=bar
